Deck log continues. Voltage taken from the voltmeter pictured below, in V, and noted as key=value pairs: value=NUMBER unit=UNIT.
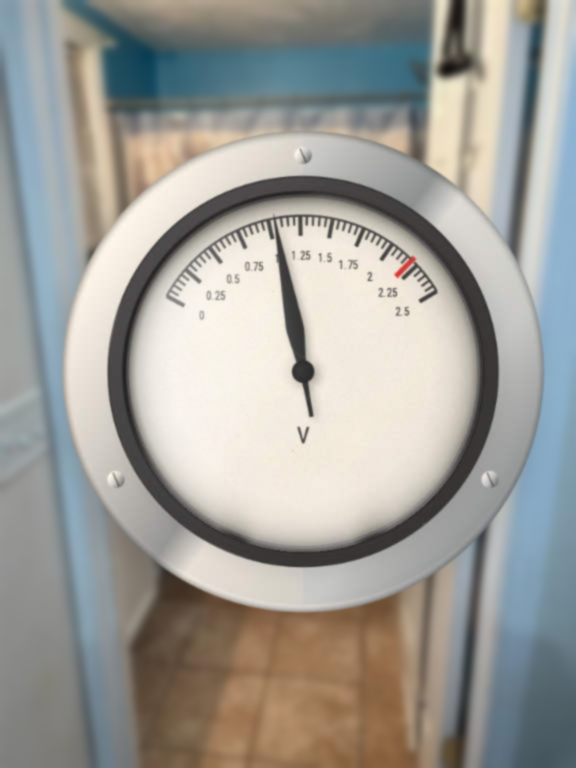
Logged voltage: value=1.05 unit=V
